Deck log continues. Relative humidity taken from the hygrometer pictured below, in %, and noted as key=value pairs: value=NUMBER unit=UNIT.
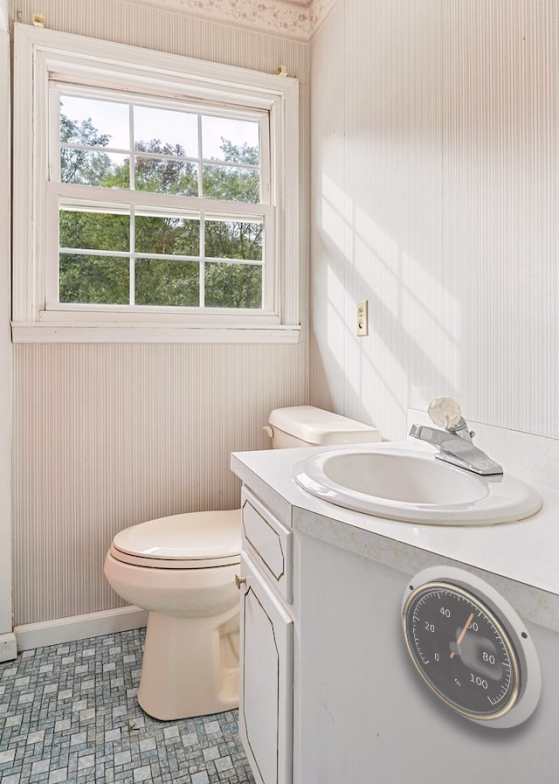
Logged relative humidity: value=58 unit=%
